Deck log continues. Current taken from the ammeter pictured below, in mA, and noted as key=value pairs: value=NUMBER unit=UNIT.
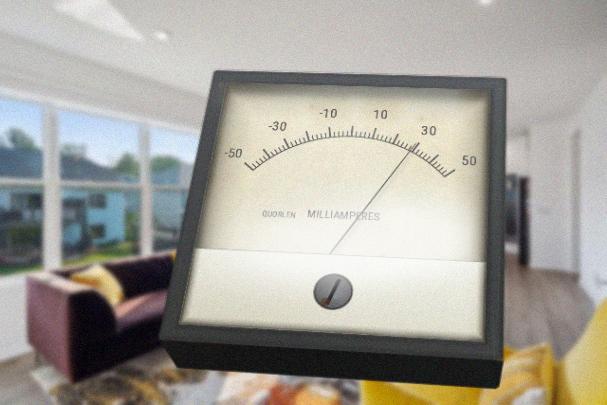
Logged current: value=30 unit=mA
